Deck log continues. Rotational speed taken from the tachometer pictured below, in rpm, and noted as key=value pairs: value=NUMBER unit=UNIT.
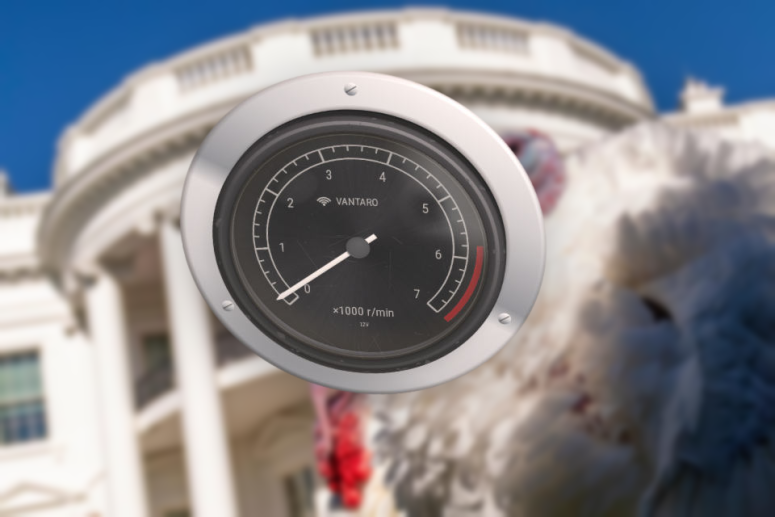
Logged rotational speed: value=200 unit=rpm
